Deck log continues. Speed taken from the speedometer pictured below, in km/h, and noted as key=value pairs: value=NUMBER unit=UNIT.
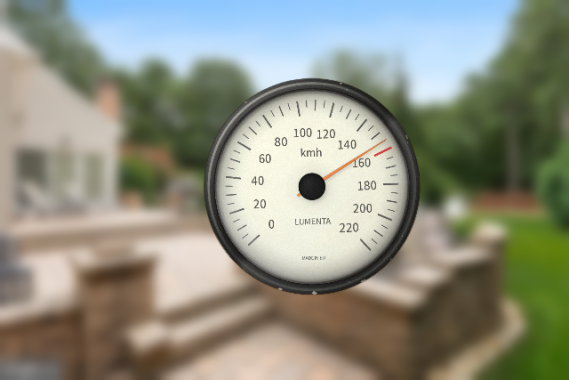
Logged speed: value=155 unit=km/h
